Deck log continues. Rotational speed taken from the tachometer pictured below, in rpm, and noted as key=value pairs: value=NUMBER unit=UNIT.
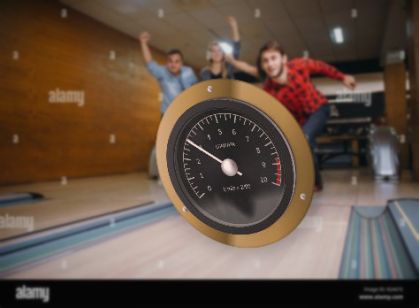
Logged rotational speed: value=3000 unit=rpm
